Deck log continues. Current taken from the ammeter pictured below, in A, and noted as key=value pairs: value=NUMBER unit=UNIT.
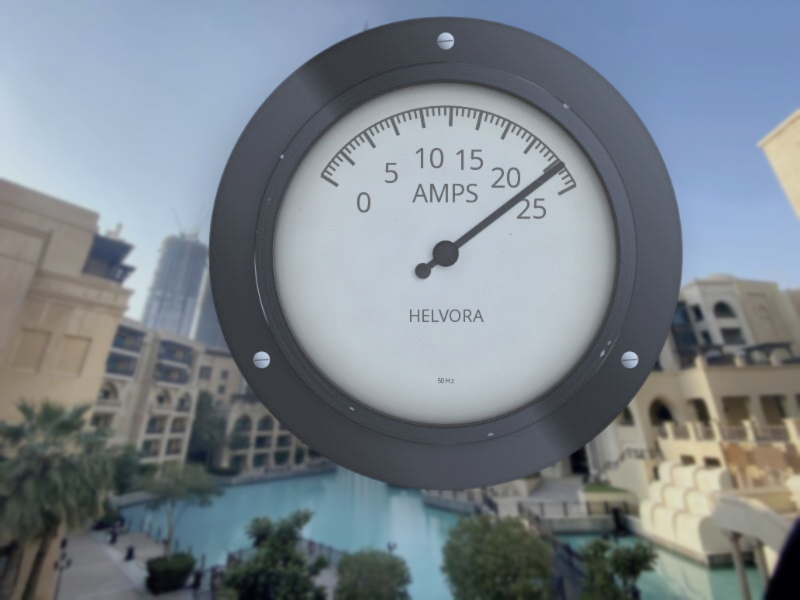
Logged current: value=23 unit=A
